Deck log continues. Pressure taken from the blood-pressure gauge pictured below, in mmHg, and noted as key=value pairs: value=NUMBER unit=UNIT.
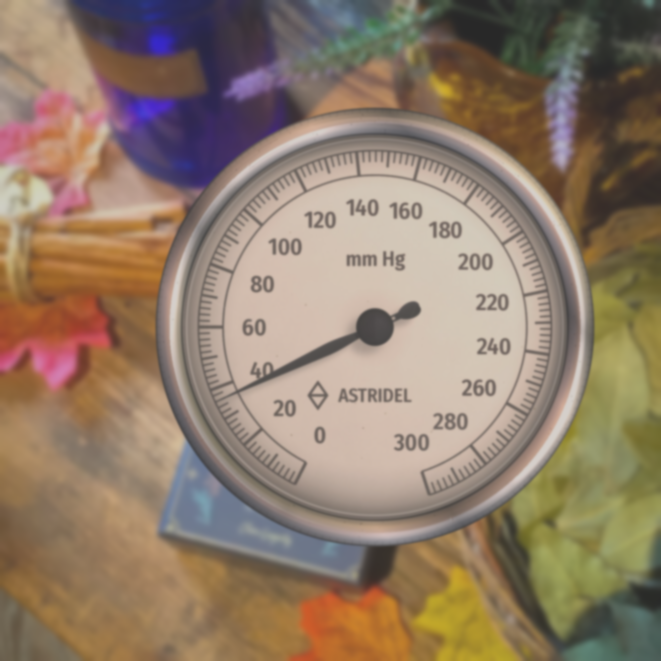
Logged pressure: value=36 unit=mmHg
